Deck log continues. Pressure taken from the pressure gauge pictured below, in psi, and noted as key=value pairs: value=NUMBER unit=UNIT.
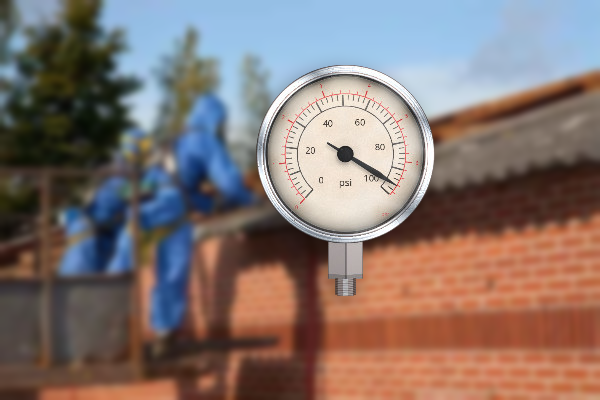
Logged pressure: value=96 unit=psi
